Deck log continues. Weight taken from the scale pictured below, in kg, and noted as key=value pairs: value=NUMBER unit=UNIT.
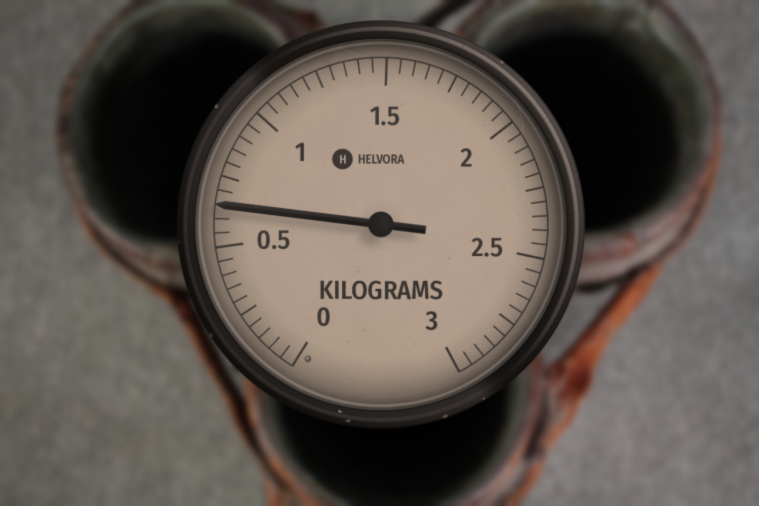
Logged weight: value=0.65 unit=kg
